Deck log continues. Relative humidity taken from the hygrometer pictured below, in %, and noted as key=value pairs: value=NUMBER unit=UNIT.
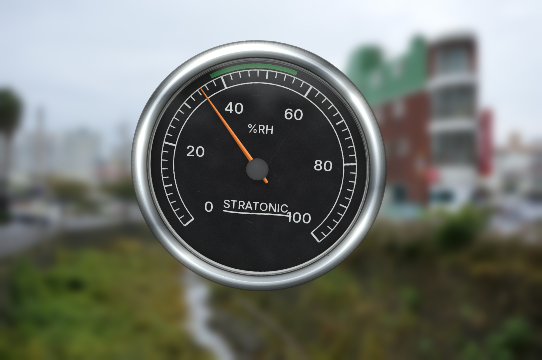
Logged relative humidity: value=35 unit=%
